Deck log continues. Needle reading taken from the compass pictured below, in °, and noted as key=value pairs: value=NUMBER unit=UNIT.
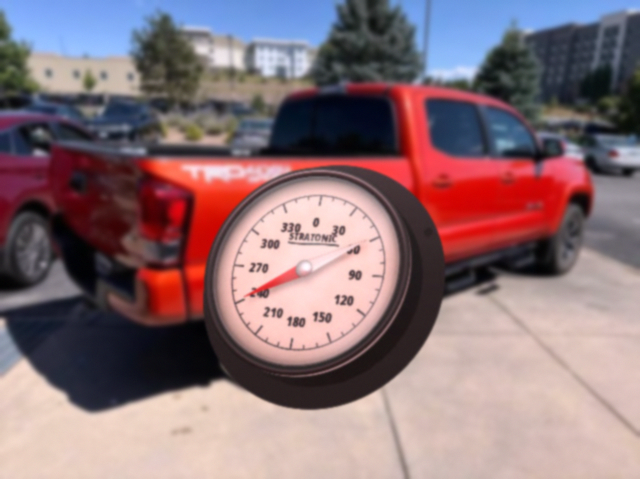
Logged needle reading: value=240 unit=°
